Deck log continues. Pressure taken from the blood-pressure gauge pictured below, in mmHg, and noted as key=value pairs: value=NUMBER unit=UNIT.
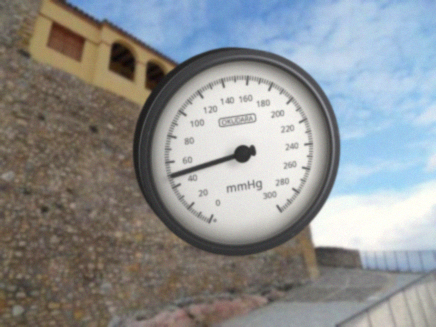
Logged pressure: value=50 unit=mmHg
